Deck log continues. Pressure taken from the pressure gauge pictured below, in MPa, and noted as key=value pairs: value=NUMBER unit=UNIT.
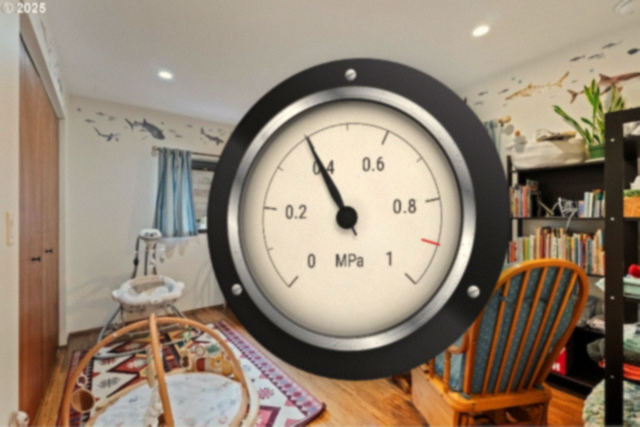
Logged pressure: value=0.4 unit=MPa
